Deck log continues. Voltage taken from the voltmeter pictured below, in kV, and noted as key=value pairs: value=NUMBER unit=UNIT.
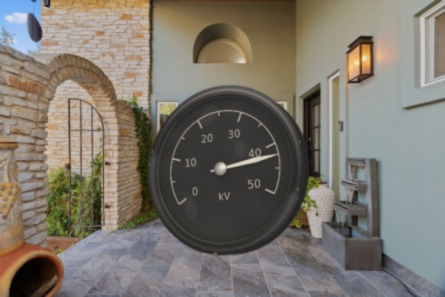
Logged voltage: value=42.5 unit=kV
